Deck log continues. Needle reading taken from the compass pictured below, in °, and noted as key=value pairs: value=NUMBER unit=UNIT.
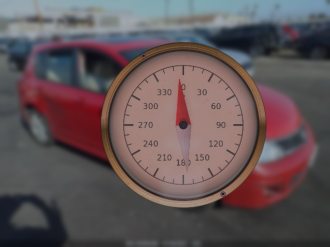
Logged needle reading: value=355 unit=°
